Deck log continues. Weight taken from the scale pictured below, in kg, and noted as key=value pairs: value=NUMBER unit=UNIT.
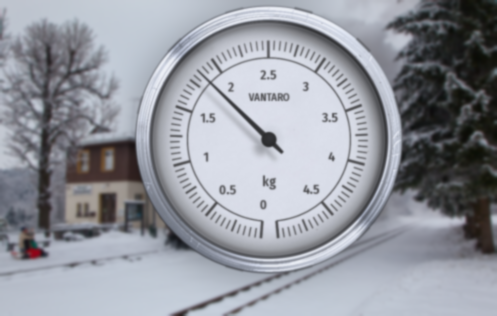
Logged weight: value=1.85 unit=kg
